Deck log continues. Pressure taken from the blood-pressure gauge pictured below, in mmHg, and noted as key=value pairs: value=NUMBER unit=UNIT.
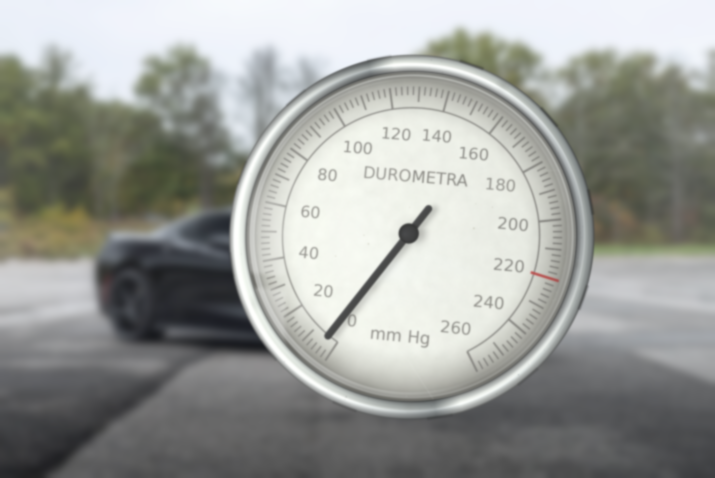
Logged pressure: value=4 unit=mmHg
